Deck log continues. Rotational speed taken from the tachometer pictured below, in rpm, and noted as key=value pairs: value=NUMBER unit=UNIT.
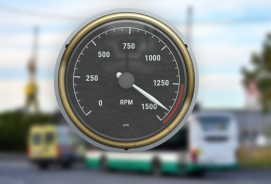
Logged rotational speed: value=1425 unit=rpm
